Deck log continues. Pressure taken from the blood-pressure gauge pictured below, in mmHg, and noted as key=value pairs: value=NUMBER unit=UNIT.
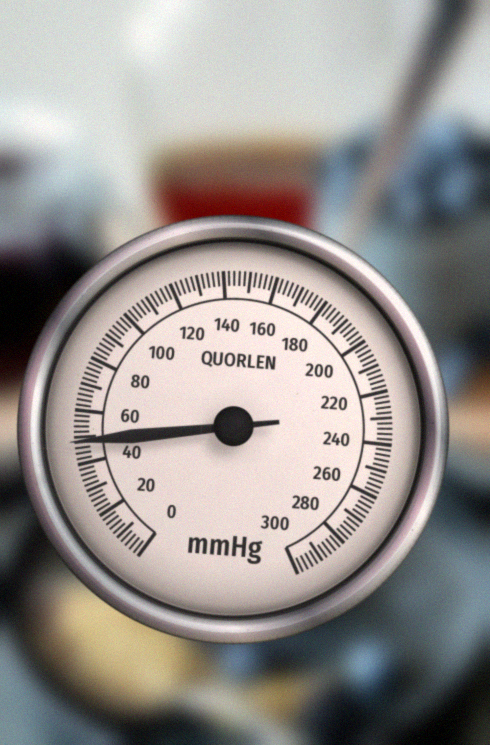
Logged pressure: value=48 unit=mmHg
